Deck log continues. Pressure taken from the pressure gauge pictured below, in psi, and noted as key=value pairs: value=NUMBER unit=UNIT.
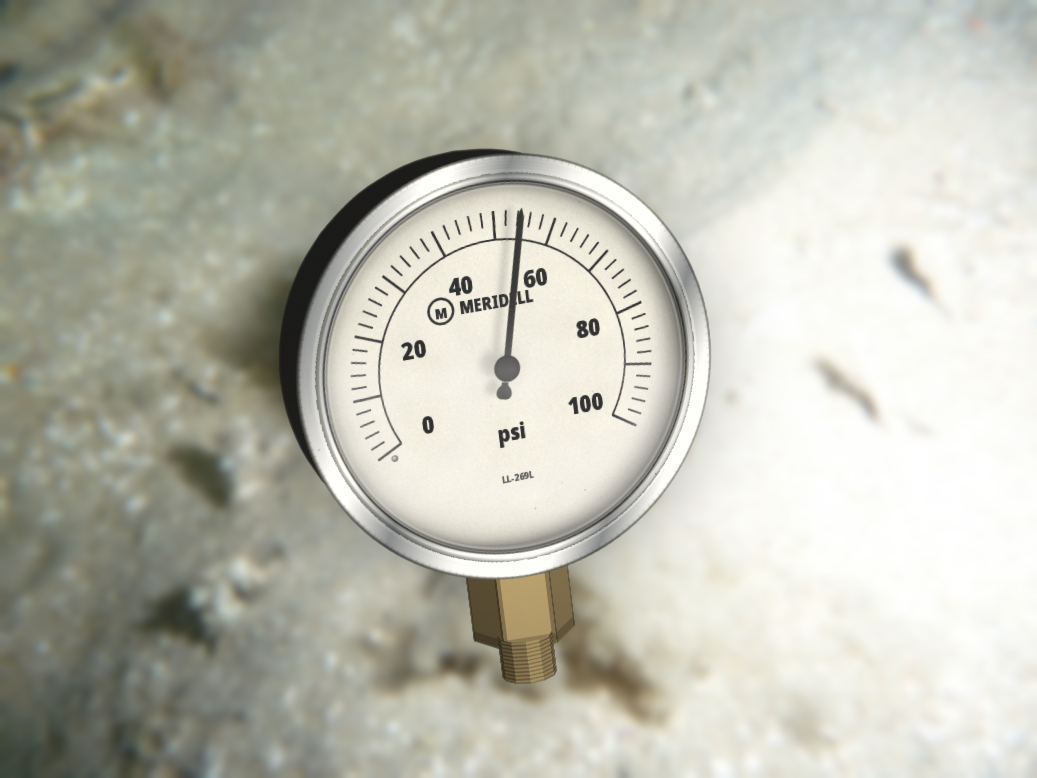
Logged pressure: value=54 unit=psi
